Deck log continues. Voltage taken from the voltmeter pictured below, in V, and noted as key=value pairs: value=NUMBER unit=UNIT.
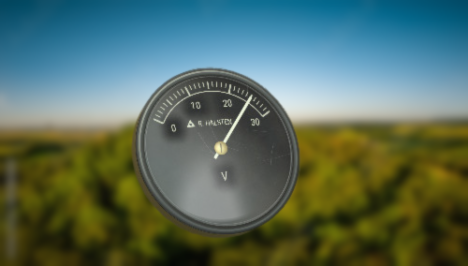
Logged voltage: value=25 unit=V
